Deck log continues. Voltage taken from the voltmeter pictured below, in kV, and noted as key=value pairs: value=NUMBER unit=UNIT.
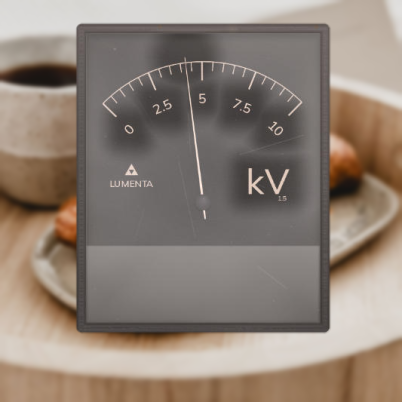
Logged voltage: value=4.25 unit=kV
